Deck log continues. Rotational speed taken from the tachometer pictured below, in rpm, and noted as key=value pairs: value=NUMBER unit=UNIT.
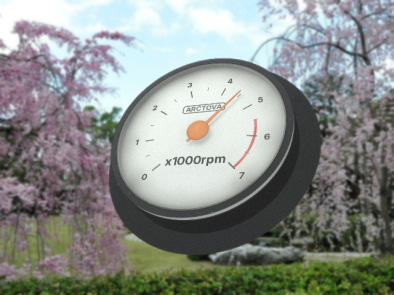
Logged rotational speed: value=4500 unit=rpm
